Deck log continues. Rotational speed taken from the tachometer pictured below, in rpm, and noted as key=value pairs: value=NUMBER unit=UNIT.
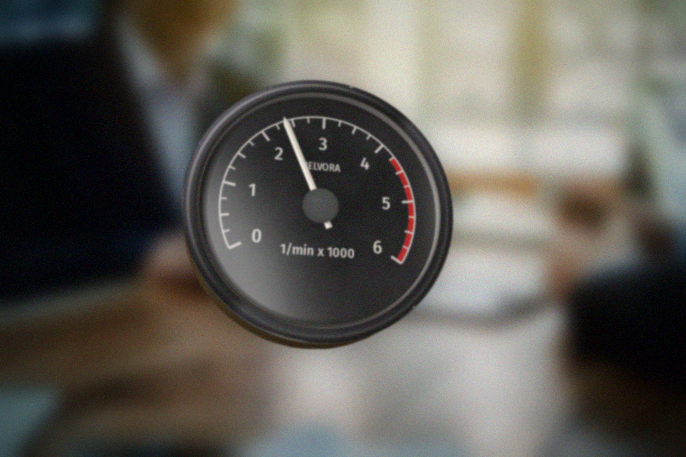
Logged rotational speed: value=2375 unit=rpm
